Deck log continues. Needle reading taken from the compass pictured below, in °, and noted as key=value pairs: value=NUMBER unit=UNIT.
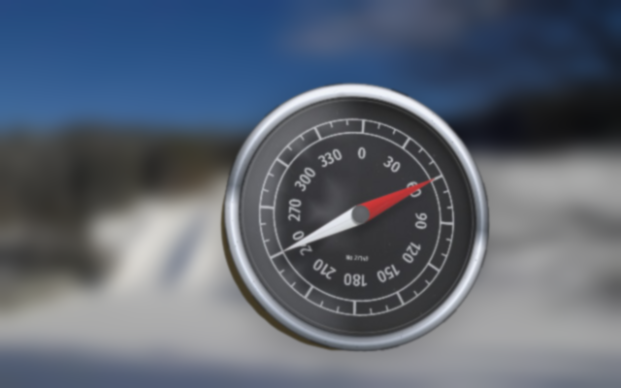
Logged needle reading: value=60 unit=°
